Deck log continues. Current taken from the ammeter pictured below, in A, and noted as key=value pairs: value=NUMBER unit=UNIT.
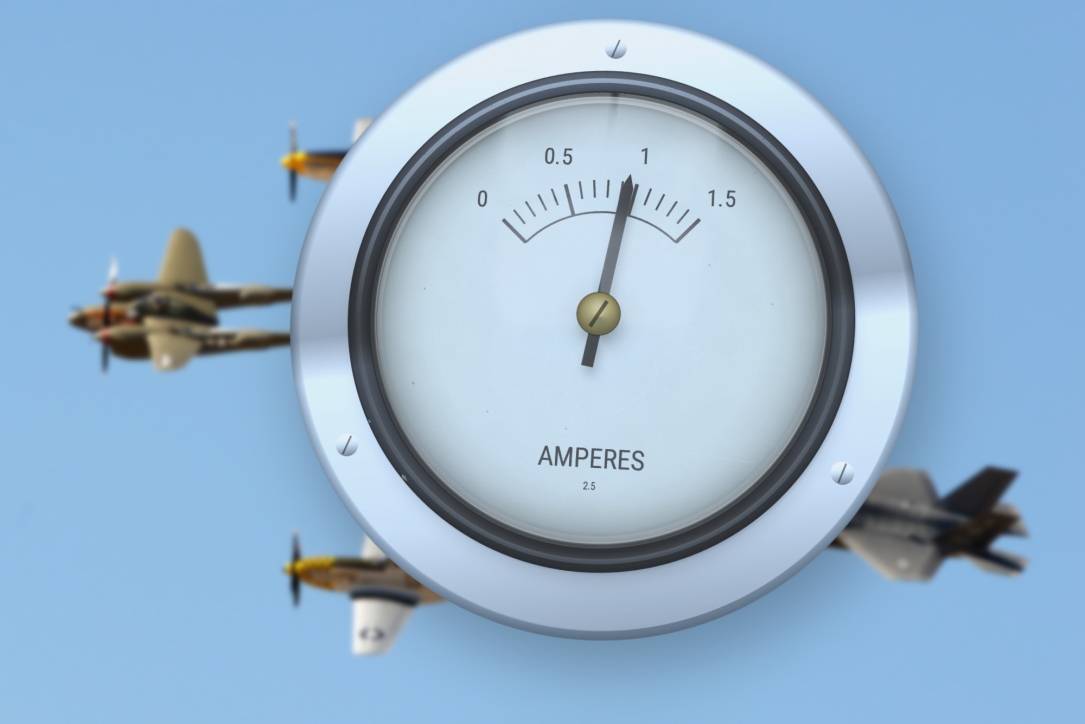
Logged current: value=0.95 unit=A
